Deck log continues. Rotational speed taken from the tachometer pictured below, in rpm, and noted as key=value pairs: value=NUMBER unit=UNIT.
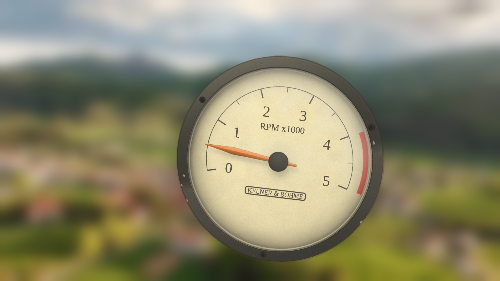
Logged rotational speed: value=500 unit=rpm
